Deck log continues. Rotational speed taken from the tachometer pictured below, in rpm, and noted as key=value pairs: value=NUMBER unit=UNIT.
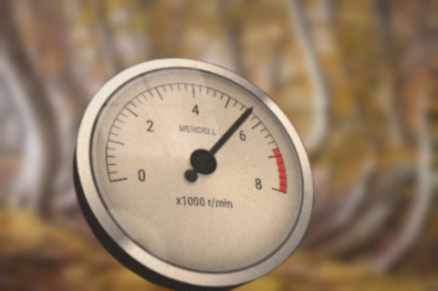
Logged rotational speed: value=5600 unit=rpm
